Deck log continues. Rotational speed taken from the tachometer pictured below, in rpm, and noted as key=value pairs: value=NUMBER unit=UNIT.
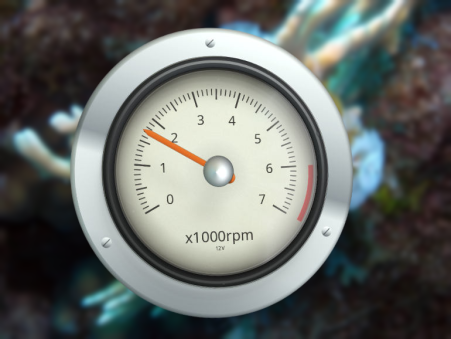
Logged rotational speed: value=1700 unit=rpm
